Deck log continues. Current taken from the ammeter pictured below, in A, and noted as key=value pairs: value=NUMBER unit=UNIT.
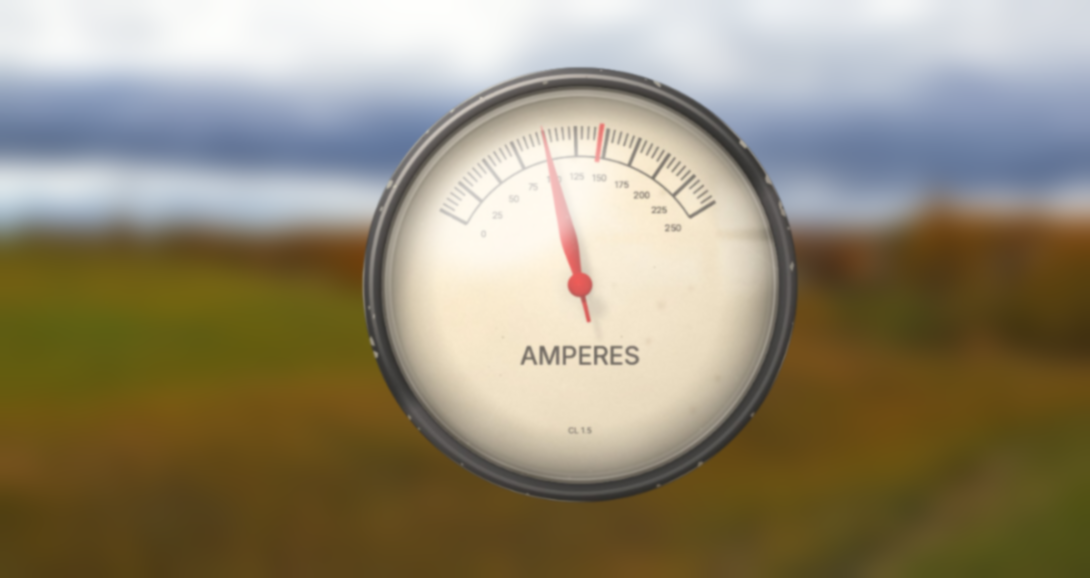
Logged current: value=100 unit=A
